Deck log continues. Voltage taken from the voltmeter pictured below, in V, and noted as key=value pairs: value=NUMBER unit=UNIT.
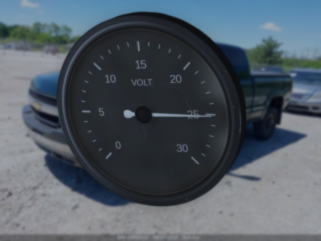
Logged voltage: value=25 unit=V
